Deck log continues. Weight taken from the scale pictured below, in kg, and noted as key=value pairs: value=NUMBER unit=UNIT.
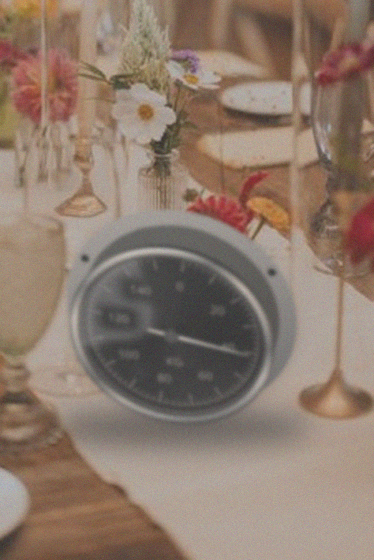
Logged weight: value=40 unit=kg
